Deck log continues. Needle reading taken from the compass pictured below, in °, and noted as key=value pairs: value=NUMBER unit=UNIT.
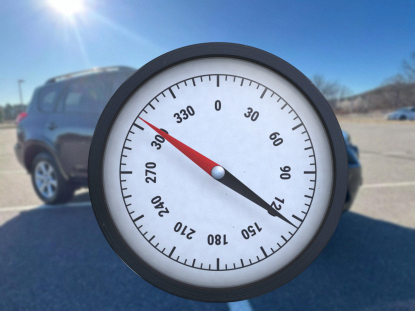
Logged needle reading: value=305 unit=°
